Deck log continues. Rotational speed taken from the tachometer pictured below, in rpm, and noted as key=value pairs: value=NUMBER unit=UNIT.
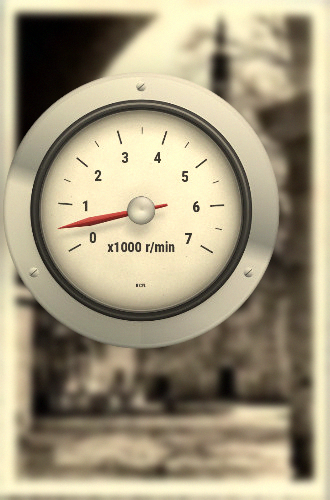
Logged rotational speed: value=500 unit=rpm
